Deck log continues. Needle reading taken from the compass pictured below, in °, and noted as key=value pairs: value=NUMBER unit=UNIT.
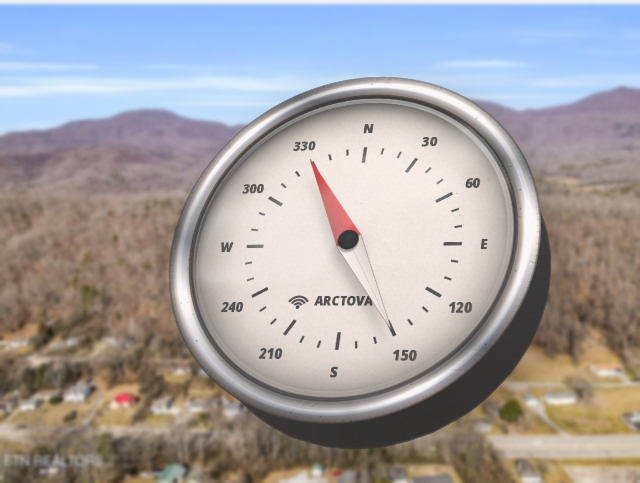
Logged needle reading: value=330 unit=°
